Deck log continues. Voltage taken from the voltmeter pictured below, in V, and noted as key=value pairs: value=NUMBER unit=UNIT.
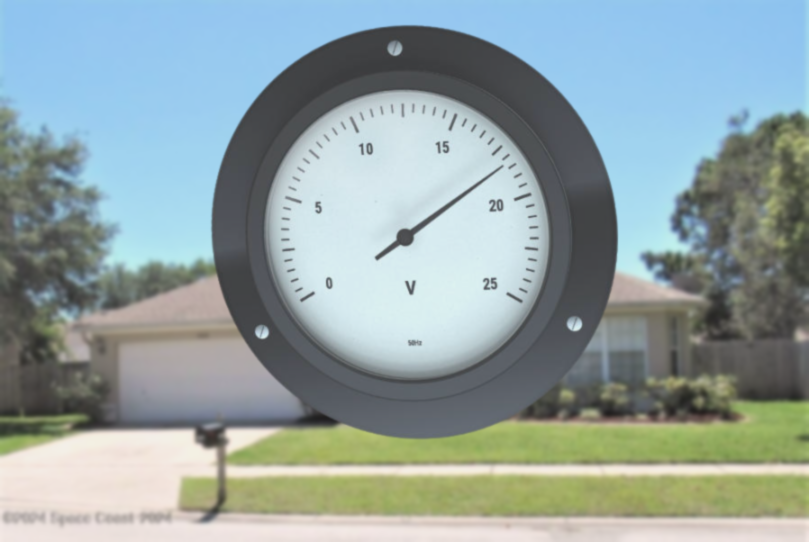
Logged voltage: value=18.25 unit=V
